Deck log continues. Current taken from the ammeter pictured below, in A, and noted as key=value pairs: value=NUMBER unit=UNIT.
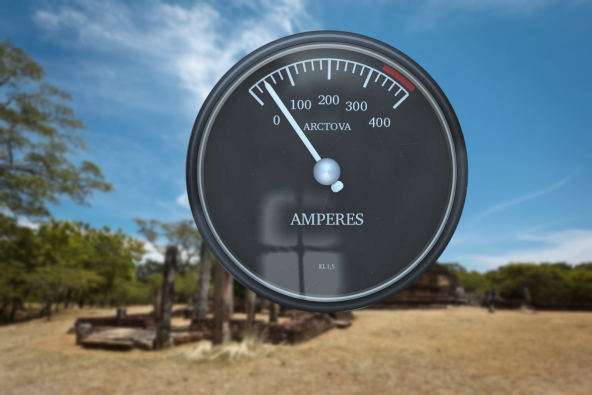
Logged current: value=40 unit=A
